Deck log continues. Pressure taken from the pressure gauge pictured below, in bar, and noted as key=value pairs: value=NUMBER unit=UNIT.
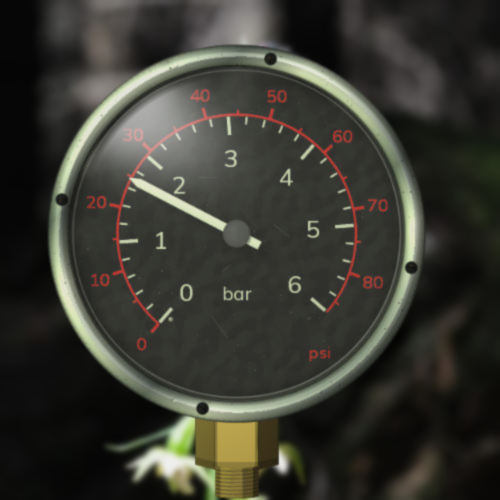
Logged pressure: value=1.7 unit=bar
